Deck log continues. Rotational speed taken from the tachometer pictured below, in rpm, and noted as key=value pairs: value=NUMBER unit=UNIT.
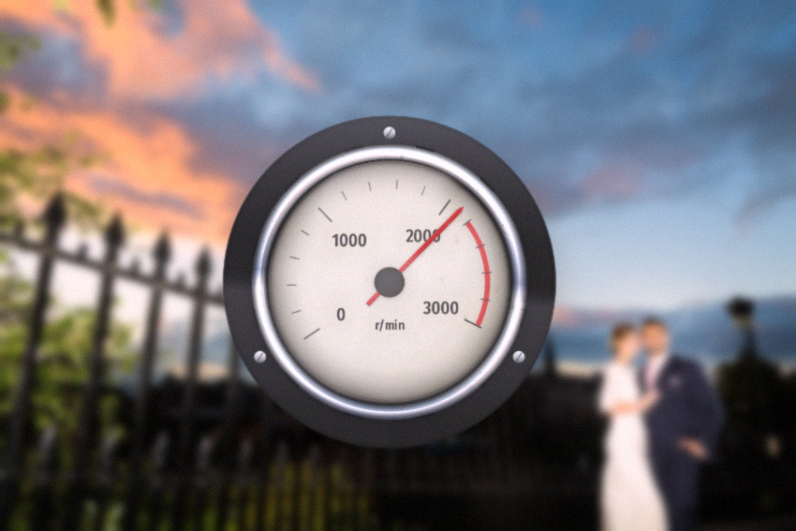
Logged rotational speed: value=2100 unit=rpm
